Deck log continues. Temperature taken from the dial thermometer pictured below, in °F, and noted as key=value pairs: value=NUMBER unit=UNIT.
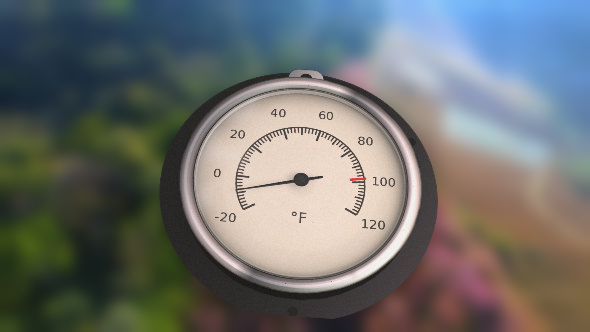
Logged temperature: value=-10 unit=°F
